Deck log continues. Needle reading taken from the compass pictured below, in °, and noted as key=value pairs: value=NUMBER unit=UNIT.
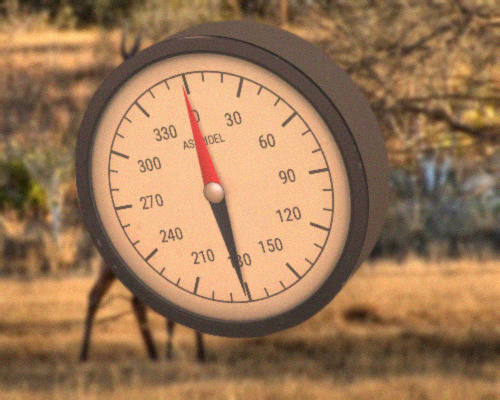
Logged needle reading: value=0 unit=°
